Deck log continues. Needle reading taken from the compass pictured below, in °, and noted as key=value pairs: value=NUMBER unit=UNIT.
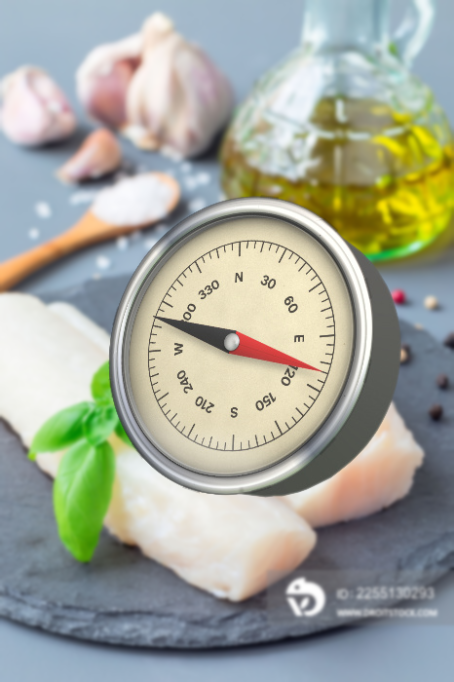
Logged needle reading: value=110 unit=°
